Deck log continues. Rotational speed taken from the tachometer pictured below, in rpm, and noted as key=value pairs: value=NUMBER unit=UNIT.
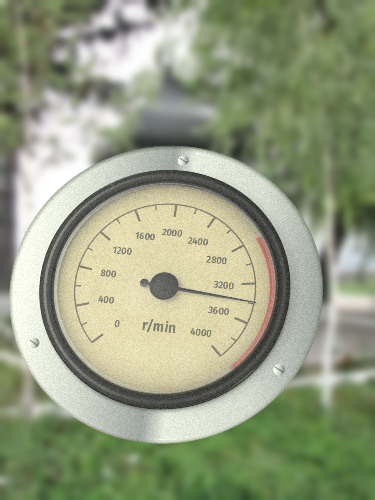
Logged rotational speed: value=3400 unit=rpm
